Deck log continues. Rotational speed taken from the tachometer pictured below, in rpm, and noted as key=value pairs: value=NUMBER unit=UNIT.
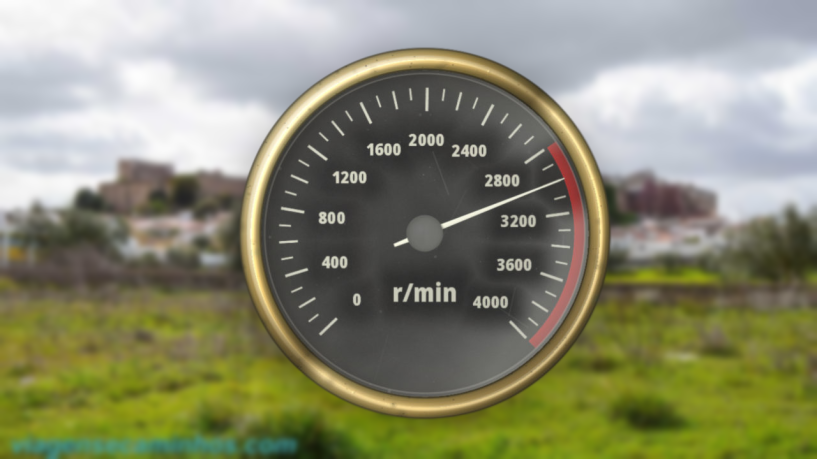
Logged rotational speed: value=3000 unit=rpm
